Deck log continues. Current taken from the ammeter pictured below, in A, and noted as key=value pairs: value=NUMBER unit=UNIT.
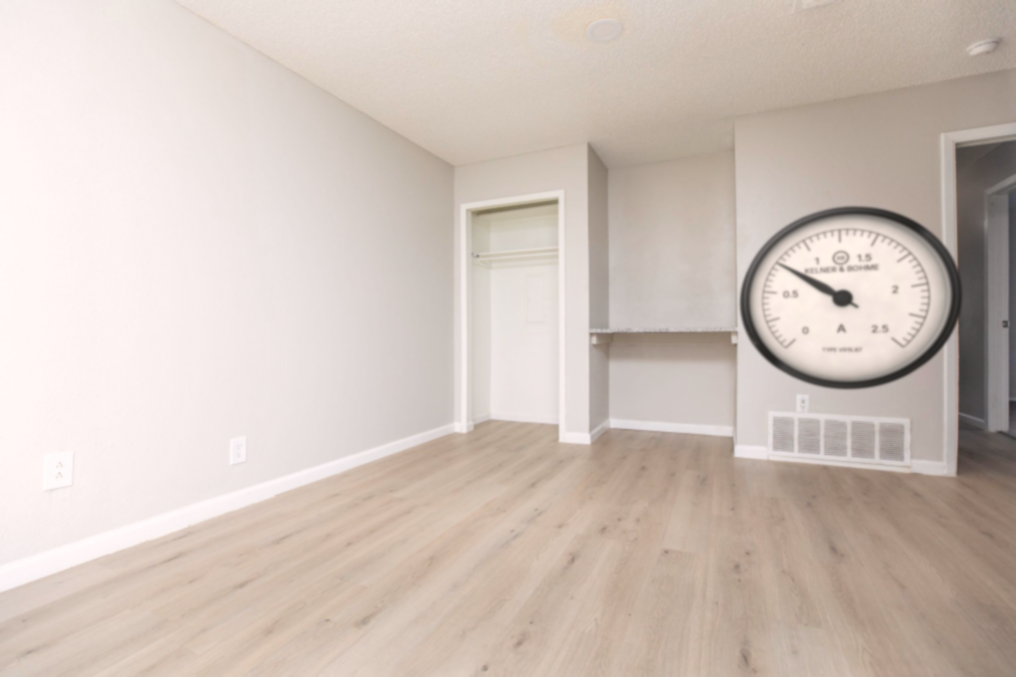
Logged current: value=0.75 unit=A
